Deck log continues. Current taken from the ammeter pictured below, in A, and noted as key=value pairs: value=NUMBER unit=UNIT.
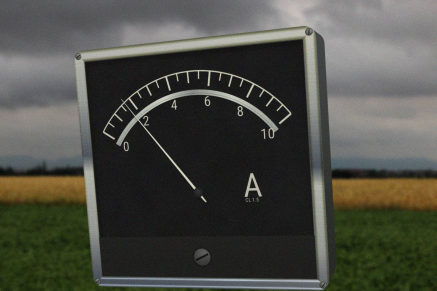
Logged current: value=1.75 unit=A
